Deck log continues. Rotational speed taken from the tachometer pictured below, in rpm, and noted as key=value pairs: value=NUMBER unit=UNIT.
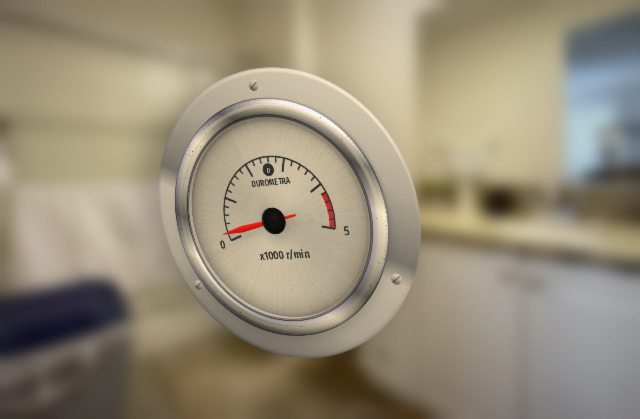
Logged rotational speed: value=200 unit=rpm
